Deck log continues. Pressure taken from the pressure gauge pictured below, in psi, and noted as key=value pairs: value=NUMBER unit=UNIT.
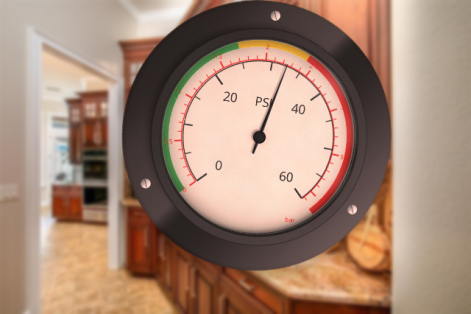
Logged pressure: value=32.5 unit=psi
